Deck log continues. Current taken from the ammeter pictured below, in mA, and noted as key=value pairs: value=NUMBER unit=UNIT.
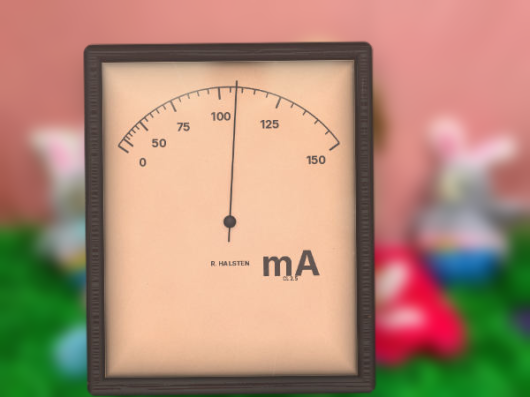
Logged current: value=107.5 unit=mA
